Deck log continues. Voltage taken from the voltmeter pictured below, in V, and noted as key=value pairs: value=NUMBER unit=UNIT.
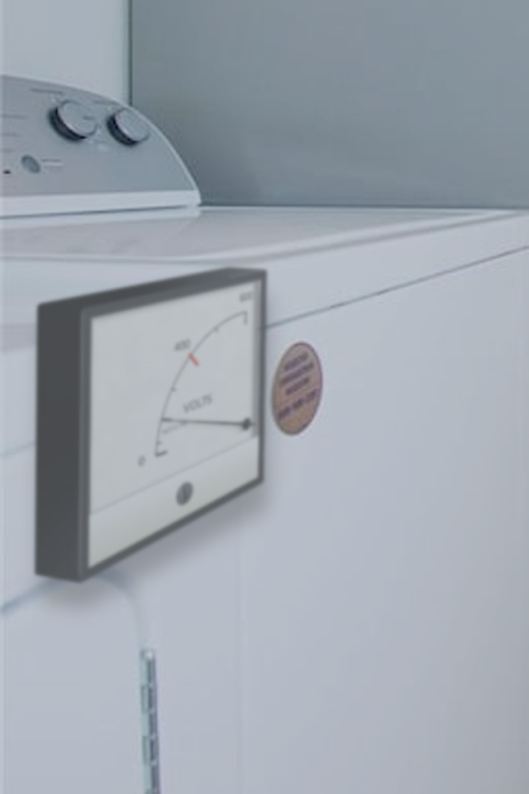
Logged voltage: value=200 unit=V
